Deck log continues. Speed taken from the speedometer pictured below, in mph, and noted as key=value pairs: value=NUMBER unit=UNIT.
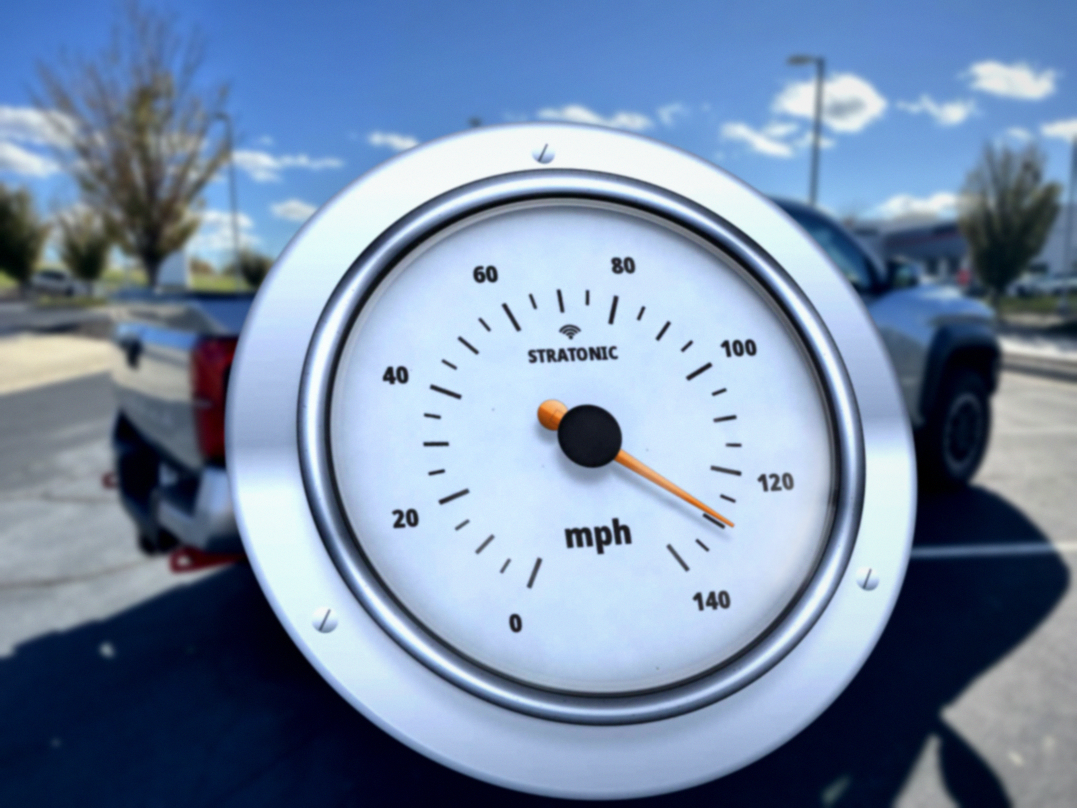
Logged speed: value=130 unit=mph
